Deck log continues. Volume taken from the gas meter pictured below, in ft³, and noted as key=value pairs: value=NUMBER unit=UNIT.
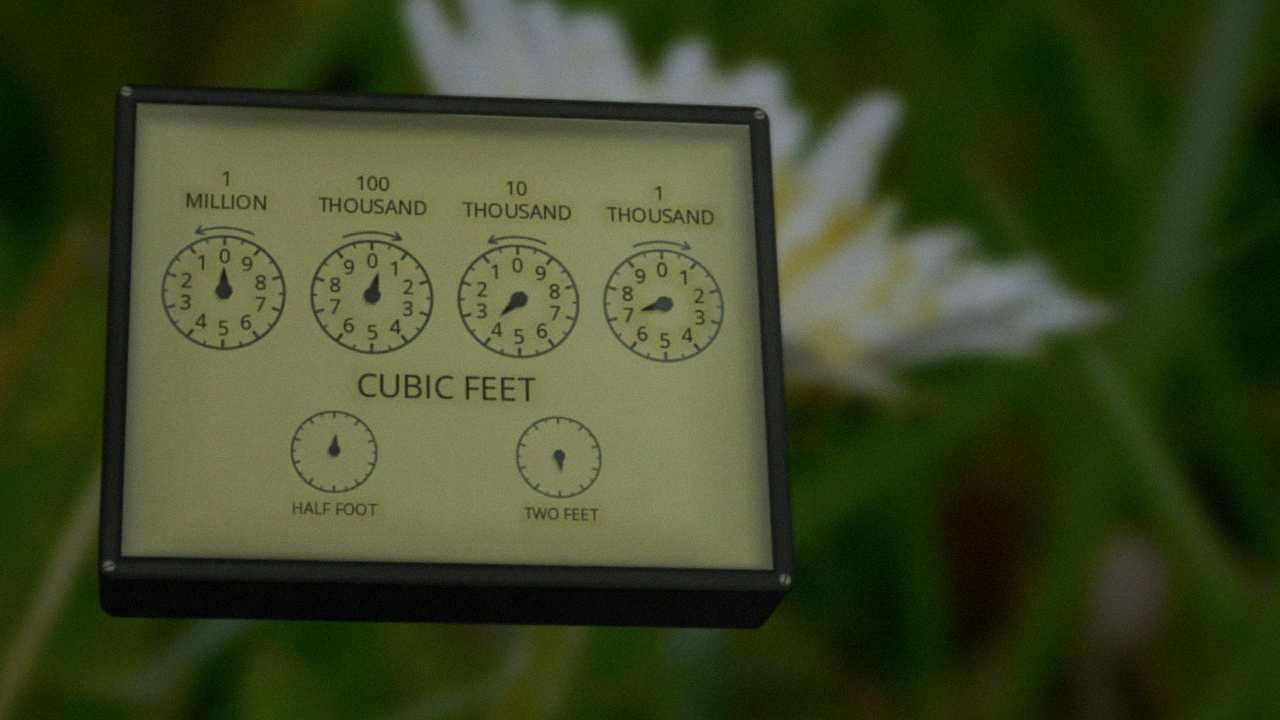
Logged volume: value=3700 unit=ft³
